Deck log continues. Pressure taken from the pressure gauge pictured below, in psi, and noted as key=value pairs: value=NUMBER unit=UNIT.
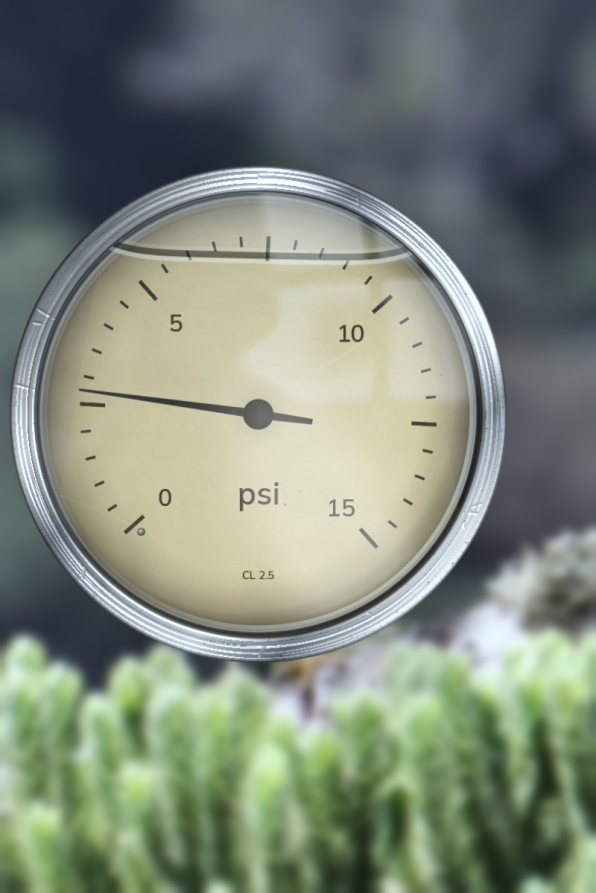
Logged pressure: value=2.75 unit=psi
